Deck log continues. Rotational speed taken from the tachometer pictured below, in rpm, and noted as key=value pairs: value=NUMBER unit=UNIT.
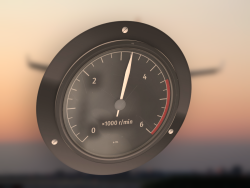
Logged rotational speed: value=3250 unit=rpm
